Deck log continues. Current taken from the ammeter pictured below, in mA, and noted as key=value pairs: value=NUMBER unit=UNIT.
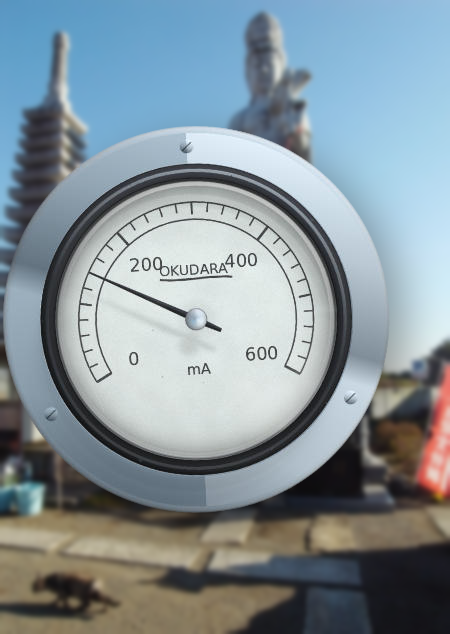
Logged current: value=140 unit=mA
